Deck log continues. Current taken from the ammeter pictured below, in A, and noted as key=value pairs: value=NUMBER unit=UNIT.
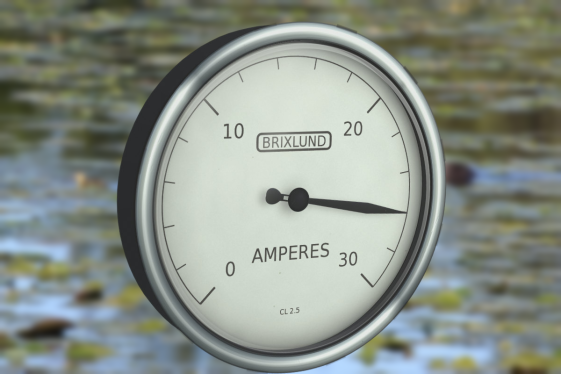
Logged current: value=26 unit=A
